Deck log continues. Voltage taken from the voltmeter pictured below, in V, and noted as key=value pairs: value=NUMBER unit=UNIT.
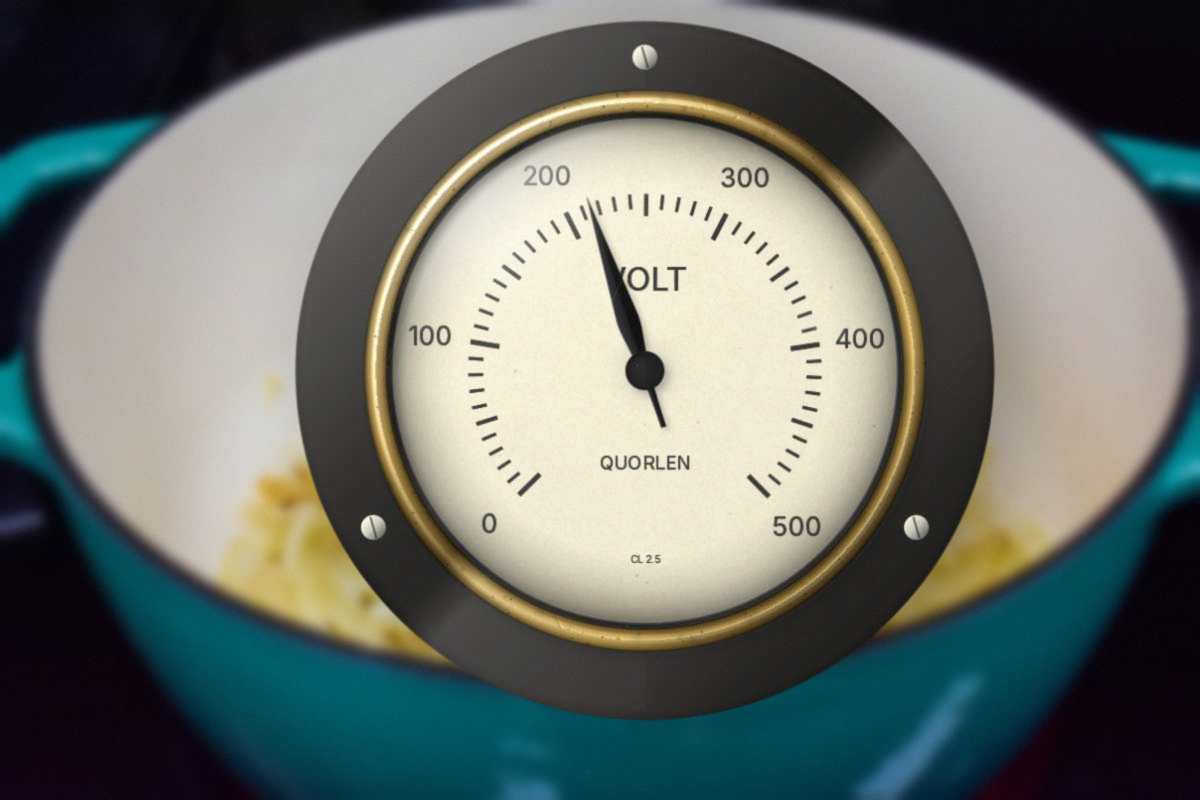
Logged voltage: value=215 unit=V
